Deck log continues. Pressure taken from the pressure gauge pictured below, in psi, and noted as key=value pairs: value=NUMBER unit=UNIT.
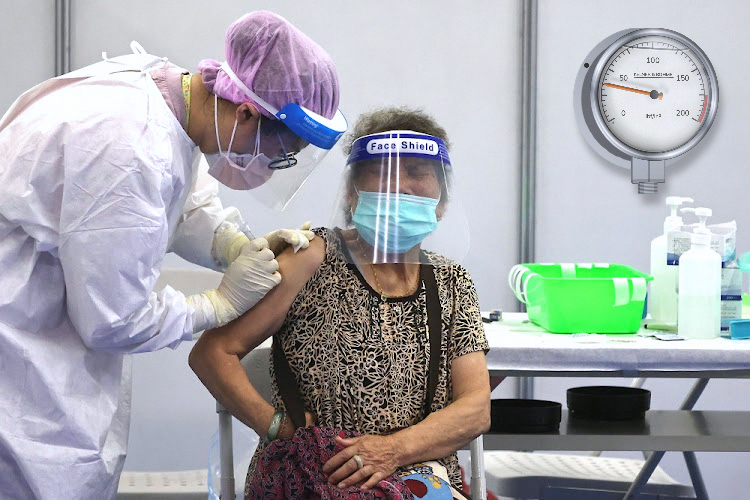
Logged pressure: value=35 unit=psi
